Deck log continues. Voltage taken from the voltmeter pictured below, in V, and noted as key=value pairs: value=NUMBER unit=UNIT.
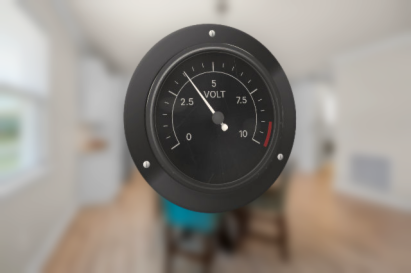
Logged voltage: value=3.5 unit=V
